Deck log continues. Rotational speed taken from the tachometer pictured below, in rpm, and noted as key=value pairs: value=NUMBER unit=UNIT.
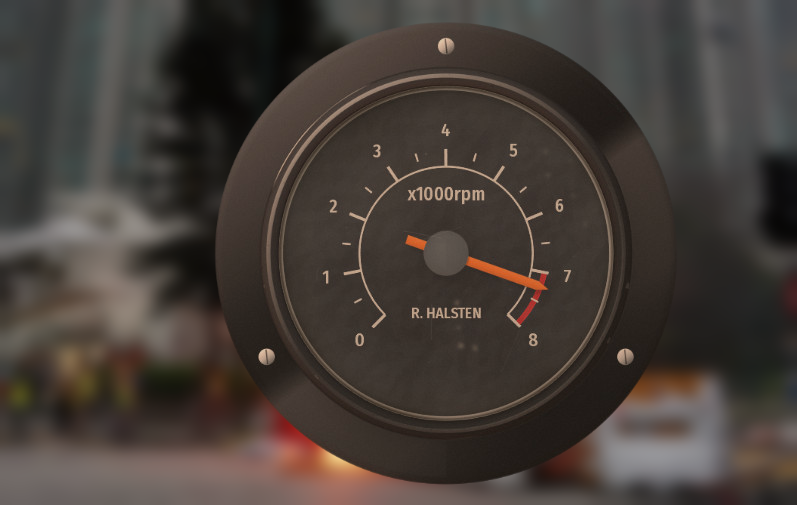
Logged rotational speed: value=7250 unit=rpm
